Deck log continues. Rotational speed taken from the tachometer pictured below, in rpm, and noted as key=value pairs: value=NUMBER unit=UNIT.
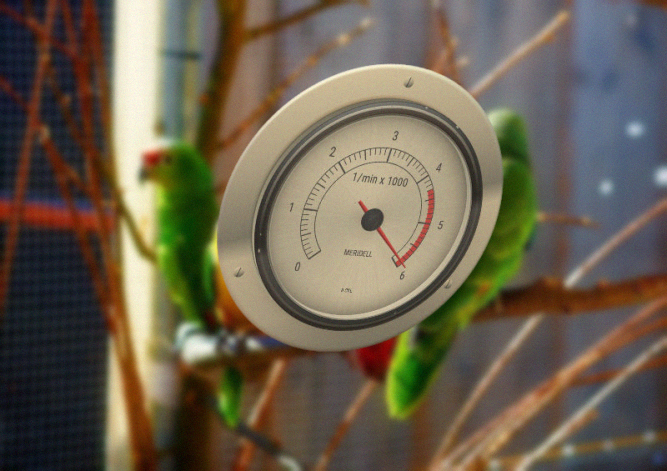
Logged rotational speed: value=5900 unit=rpm
